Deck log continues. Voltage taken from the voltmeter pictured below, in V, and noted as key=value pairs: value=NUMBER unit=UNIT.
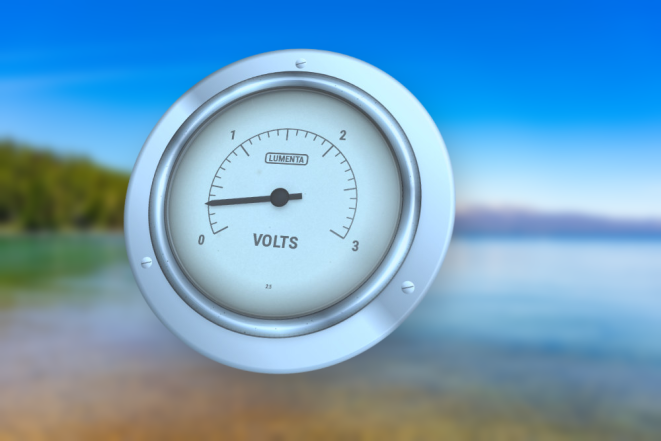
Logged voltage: value=0.3 unit=V
